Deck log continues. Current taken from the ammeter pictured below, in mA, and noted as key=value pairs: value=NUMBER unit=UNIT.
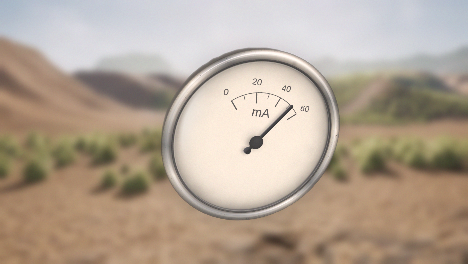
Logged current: value=50 unit=mA
